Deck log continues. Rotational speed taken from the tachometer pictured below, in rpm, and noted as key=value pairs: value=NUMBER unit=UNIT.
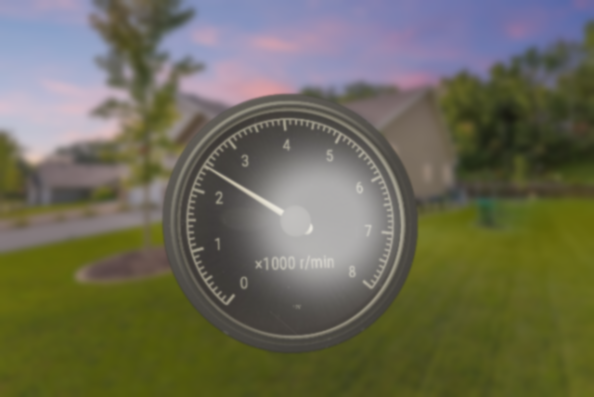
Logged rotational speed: value=2400 unit=rpm
